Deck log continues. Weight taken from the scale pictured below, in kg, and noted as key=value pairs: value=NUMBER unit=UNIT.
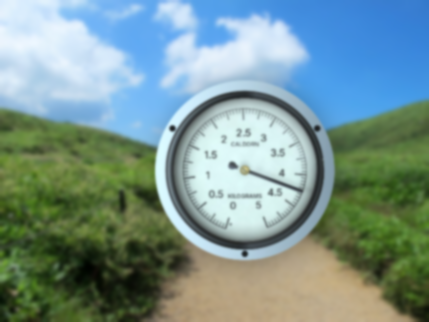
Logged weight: value=4.25 unit=kg
